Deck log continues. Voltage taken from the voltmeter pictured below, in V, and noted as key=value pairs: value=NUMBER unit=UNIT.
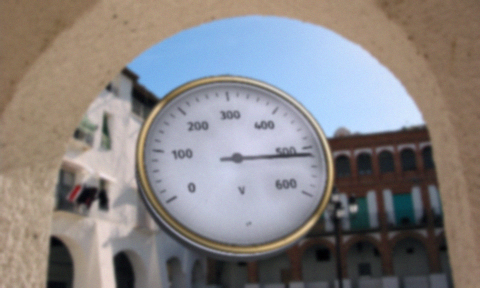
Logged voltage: value=520 unit=V
